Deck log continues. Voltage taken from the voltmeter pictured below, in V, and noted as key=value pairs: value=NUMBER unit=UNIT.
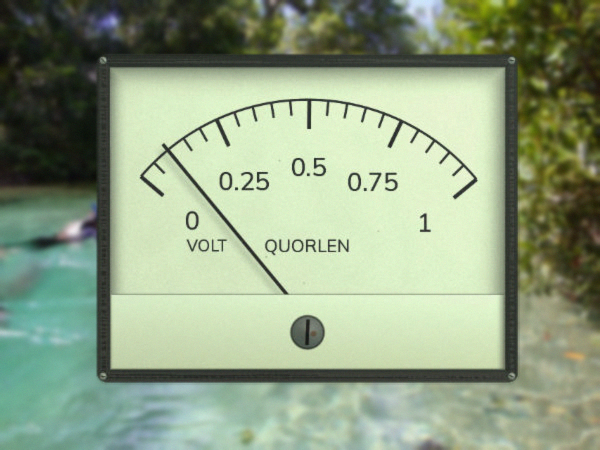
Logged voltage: value=0.1 unit=V
